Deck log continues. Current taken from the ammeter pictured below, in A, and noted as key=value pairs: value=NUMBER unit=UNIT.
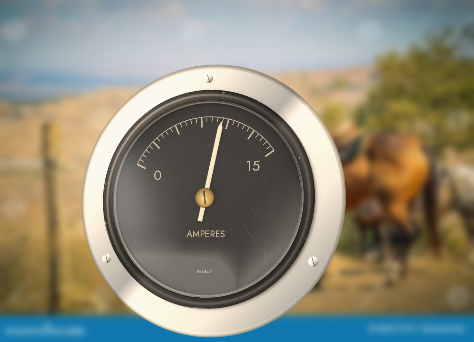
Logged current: value=9.5 unit=A
